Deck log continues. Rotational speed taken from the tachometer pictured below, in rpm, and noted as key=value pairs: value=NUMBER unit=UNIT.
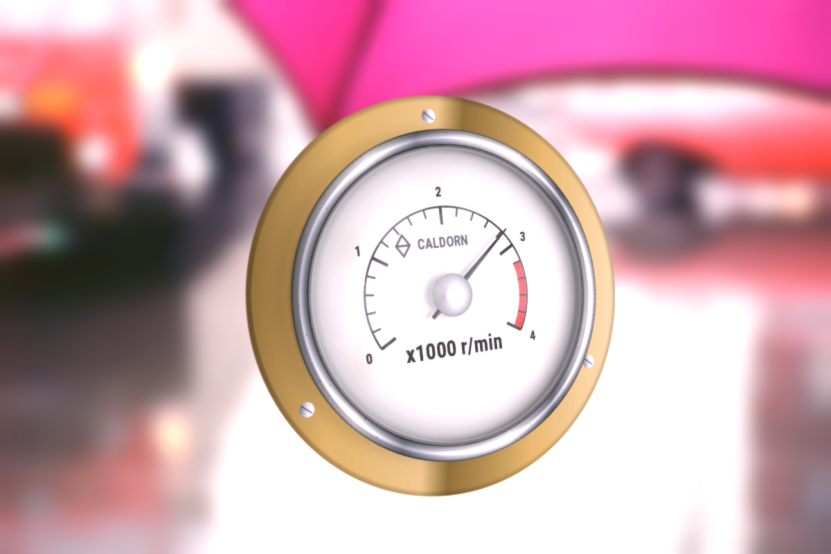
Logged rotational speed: value=2800 unit=rpm
